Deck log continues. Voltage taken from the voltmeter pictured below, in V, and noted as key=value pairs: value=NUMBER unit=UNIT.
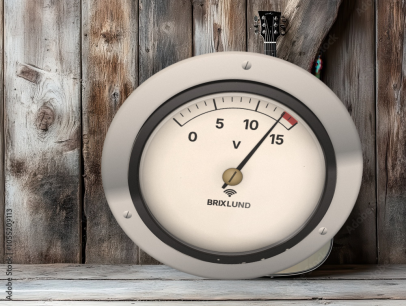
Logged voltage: value=13 unit=V
